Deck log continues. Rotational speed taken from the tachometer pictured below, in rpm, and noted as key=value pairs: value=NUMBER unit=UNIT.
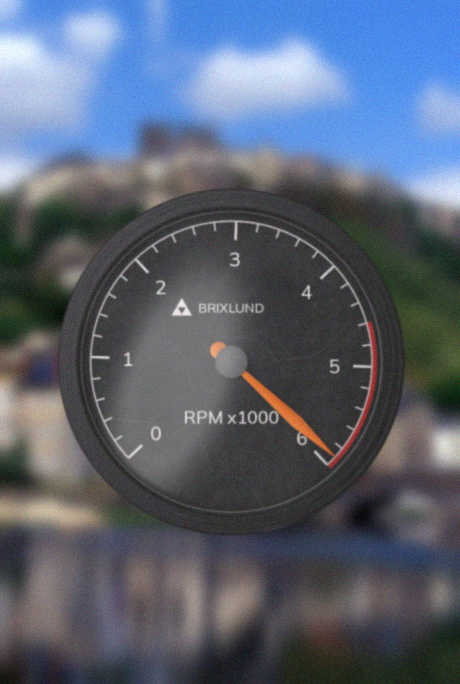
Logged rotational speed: value=5900 unit=rpm
